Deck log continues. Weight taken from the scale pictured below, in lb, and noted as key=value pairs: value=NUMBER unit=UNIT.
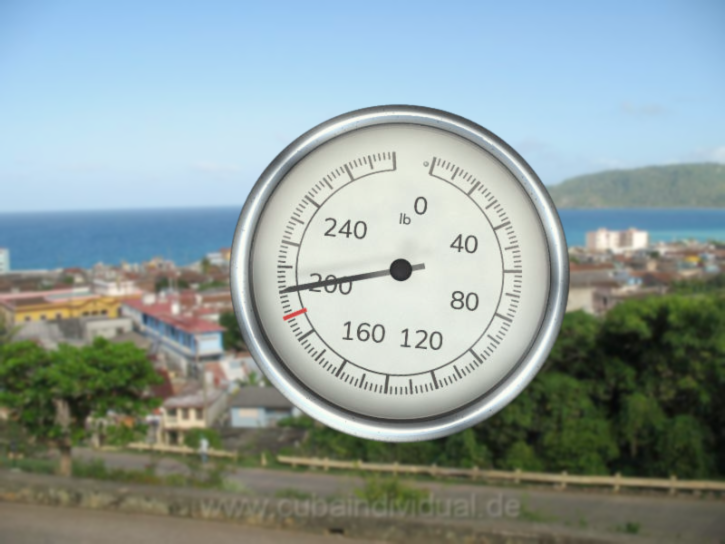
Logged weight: value=200 unit=lb
